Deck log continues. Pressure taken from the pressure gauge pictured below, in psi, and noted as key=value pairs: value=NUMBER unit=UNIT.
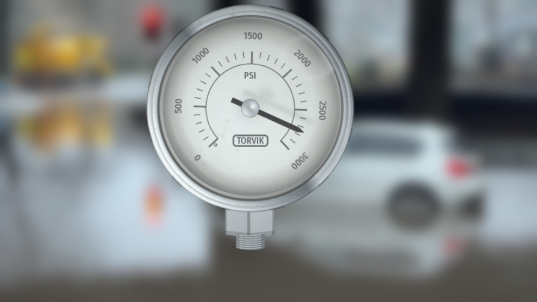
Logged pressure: value=2750 unit=psi
